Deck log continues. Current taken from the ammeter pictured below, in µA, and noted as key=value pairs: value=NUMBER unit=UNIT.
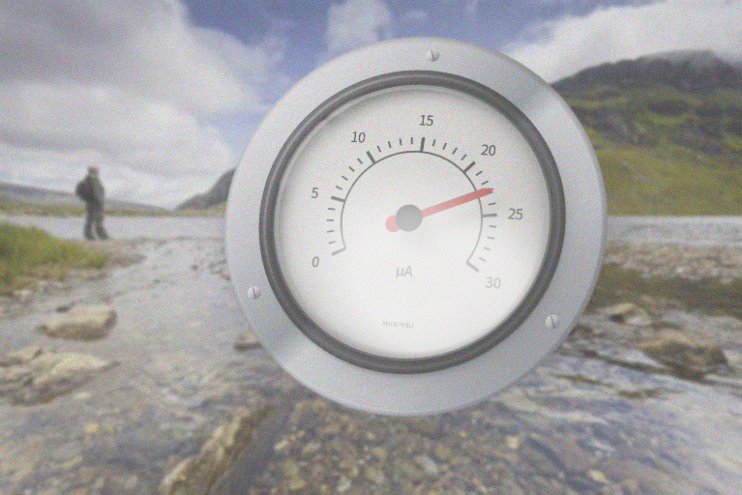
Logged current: value=23 unit=µA
